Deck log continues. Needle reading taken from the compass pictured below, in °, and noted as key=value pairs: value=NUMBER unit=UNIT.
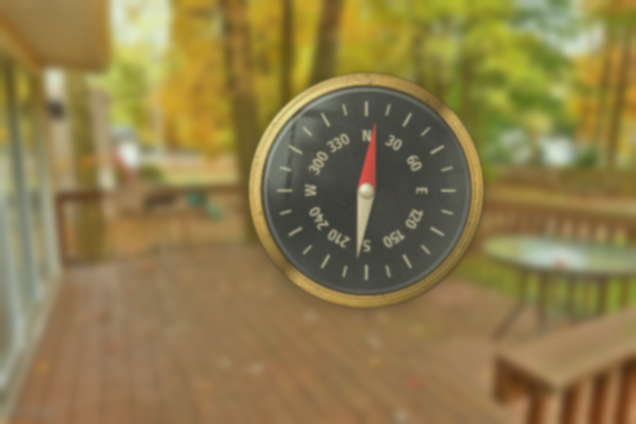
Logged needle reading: value=7.5 unit=°
